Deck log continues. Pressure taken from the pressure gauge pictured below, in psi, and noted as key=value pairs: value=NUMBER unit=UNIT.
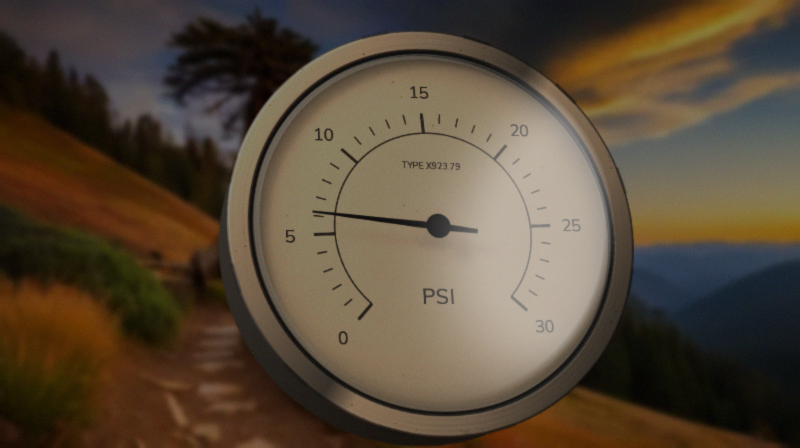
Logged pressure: value=6 unit=psi
